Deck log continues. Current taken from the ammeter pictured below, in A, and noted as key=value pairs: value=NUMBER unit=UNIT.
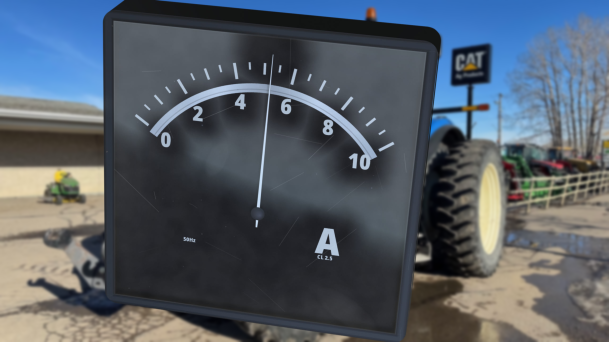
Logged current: value=5.25 unit=A
